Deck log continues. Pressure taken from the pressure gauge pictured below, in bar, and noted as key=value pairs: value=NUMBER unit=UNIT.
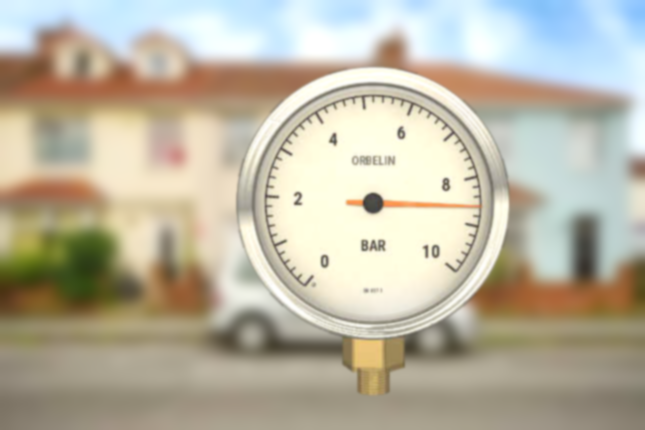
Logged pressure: value=8.6 unit=bar
